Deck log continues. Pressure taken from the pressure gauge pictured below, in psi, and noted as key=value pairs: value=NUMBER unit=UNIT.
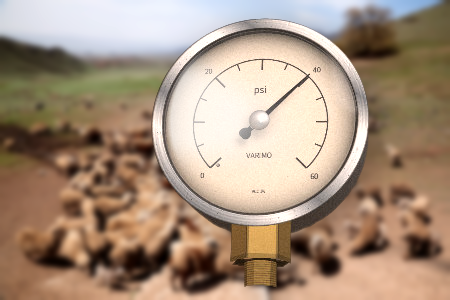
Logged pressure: value=40 unit=psi
